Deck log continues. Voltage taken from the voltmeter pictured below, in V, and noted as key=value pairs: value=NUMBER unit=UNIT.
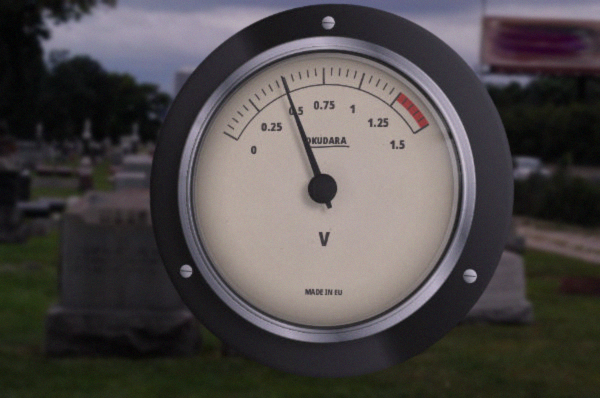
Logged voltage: value=0.5 unit=V
